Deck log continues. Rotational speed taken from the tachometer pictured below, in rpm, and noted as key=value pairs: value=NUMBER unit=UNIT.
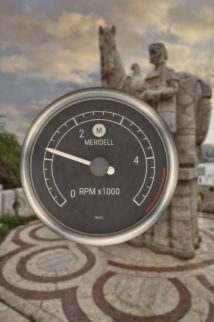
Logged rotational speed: value=1200 unit=rpm
